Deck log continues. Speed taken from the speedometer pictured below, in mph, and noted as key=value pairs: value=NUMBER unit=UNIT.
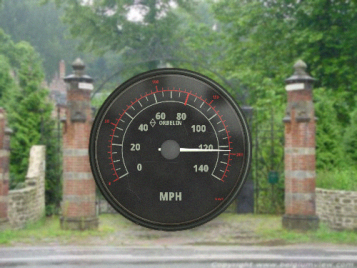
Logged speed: value=122.5 unit=mph
